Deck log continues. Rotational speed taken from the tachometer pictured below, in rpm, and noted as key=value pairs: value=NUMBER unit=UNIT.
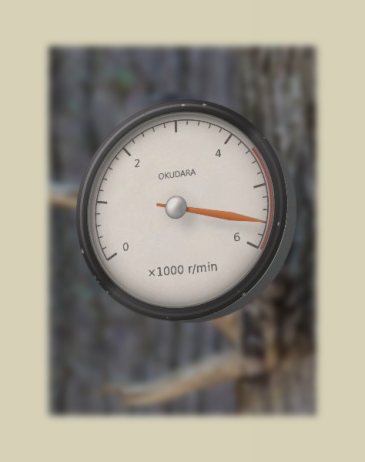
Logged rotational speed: value=5600 unit=rpm
